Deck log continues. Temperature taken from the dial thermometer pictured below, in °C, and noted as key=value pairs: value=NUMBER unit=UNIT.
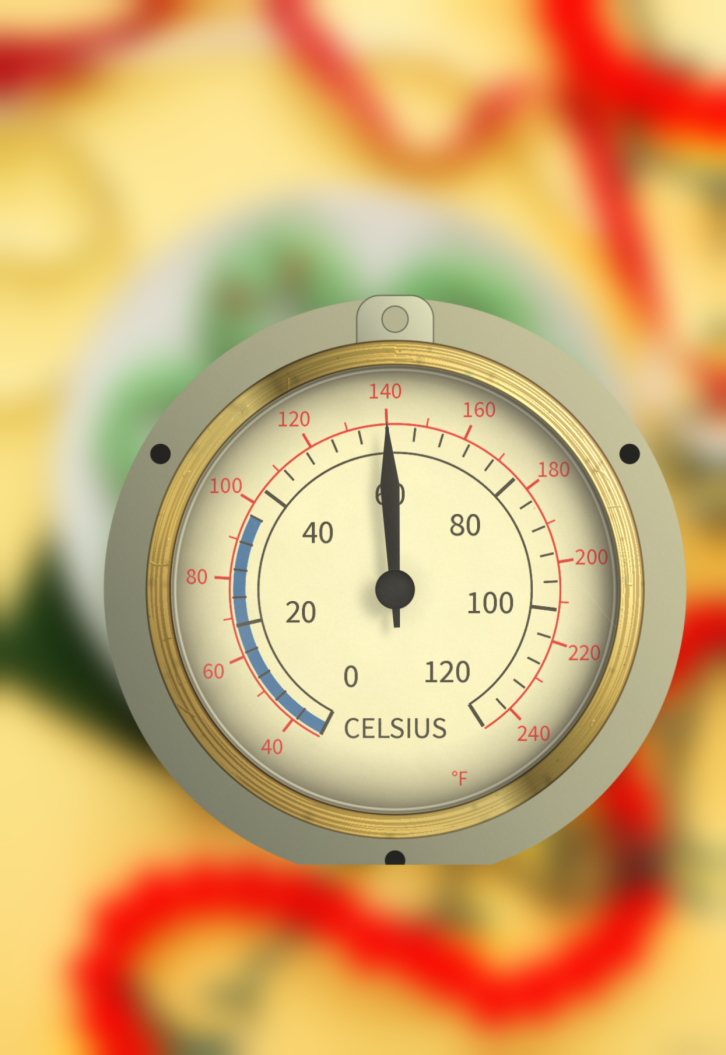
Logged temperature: value=60 unit=°C
